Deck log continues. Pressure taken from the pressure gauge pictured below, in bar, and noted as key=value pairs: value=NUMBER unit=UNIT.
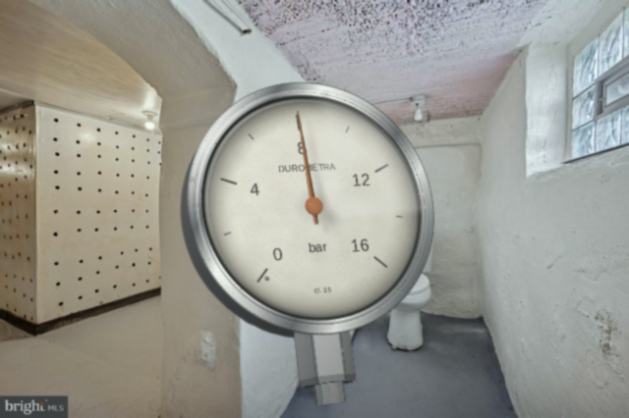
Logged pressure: value=8 unit=bar
